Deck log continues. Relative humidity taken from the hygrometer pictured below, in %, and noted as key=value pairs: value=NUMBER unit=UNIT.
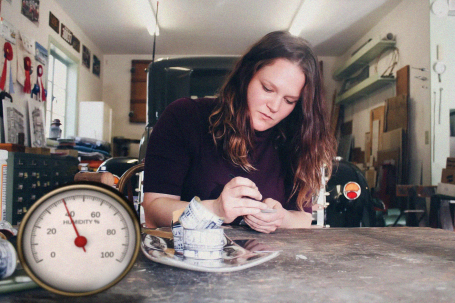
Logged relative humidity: value=40 unit=%
